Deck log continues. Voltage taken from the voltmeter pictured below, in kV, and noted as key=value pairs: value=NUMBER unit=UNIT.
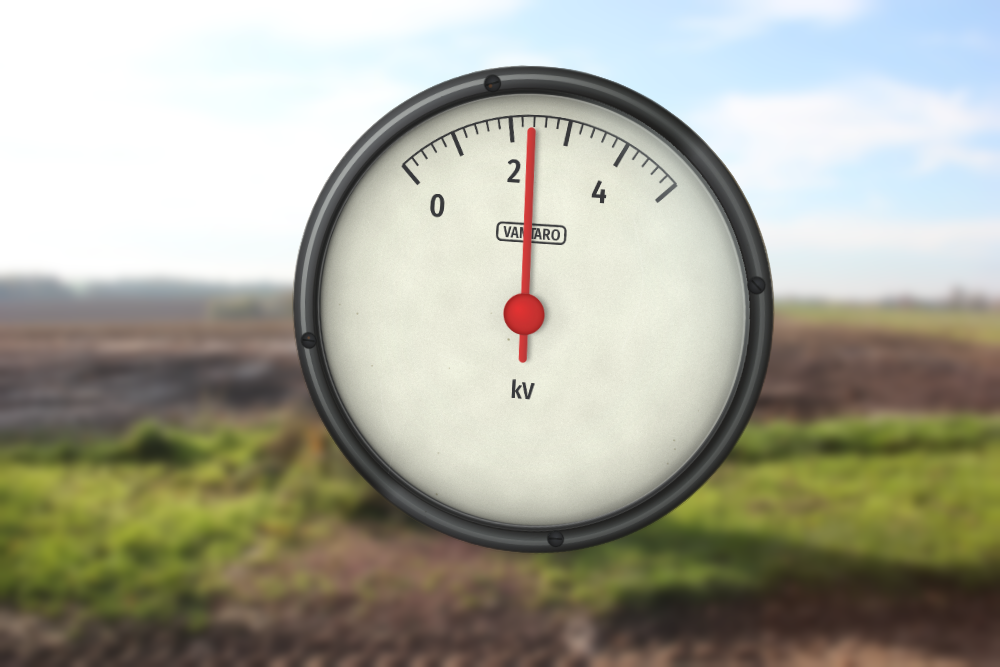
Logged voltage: value=2.4 unit=kV
